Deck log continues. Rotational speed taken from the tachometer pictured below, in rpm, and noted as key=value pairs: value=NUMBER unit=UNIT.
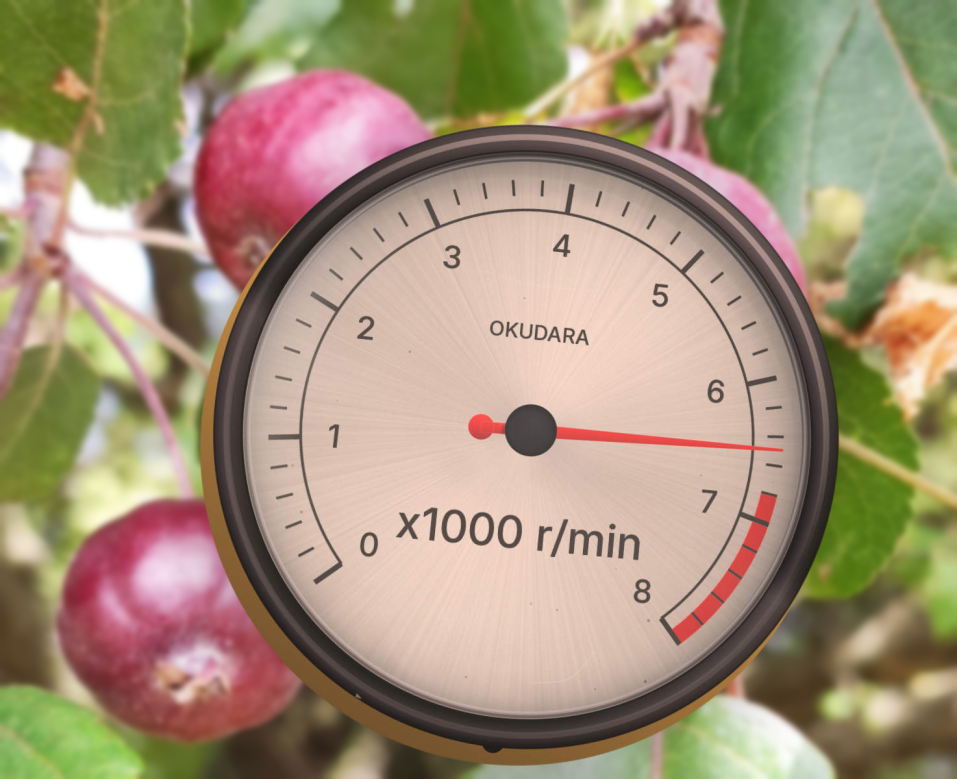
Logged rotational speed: value=6500 unit=rpm
